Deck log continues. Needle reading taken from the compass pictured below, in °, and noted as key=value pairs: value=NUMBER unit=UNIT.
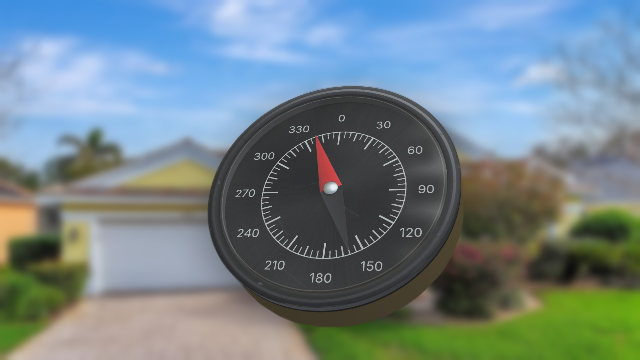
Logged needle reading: value=340 unit=°
